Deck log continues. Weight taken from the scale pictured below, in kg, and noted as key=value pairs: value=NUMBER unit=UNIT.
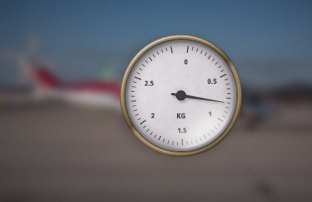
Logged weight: value=0.8 unit=kg
